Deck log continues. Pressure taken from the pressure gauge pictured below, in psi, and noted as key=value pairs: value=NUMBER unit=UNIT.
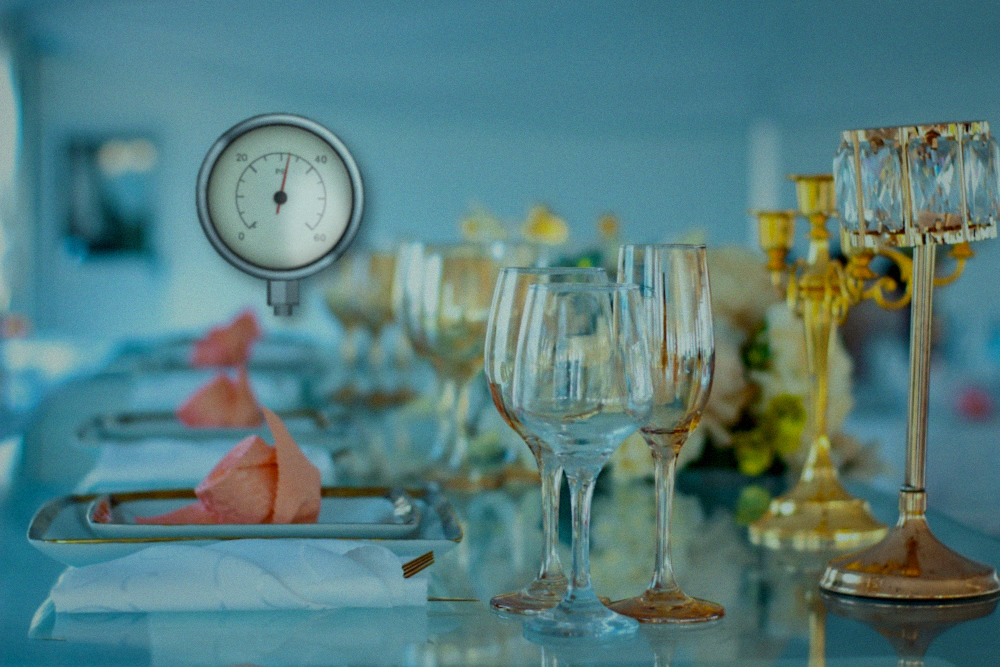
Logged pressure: value=32.5 unit=psi
